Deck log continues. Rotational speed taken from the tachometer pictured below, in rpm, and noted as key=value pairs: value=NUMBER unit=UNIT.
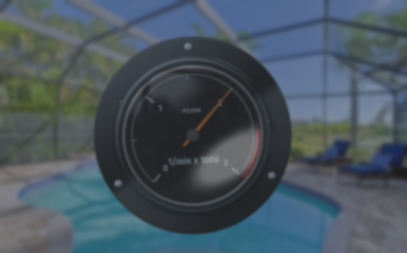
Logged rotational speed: value=2000 unit=rpm
